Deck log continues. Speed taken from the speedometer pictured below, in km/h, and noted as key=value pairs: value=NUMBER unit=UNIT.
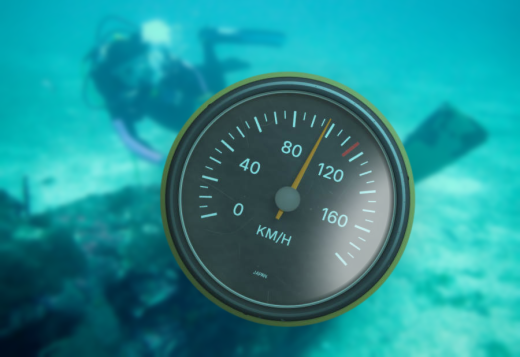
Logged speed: value=97.5 unit=km/h
